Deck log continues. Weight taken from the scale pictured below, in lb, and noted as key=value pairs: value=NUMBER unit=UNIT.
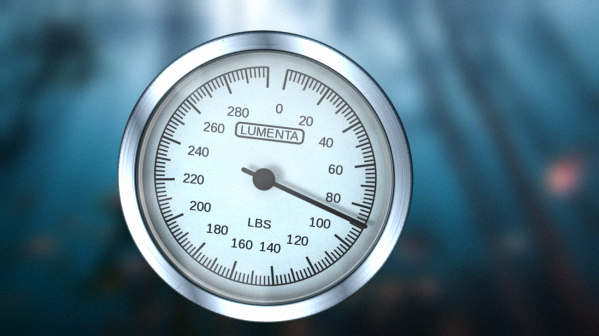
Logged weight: value=88 unit=lb
